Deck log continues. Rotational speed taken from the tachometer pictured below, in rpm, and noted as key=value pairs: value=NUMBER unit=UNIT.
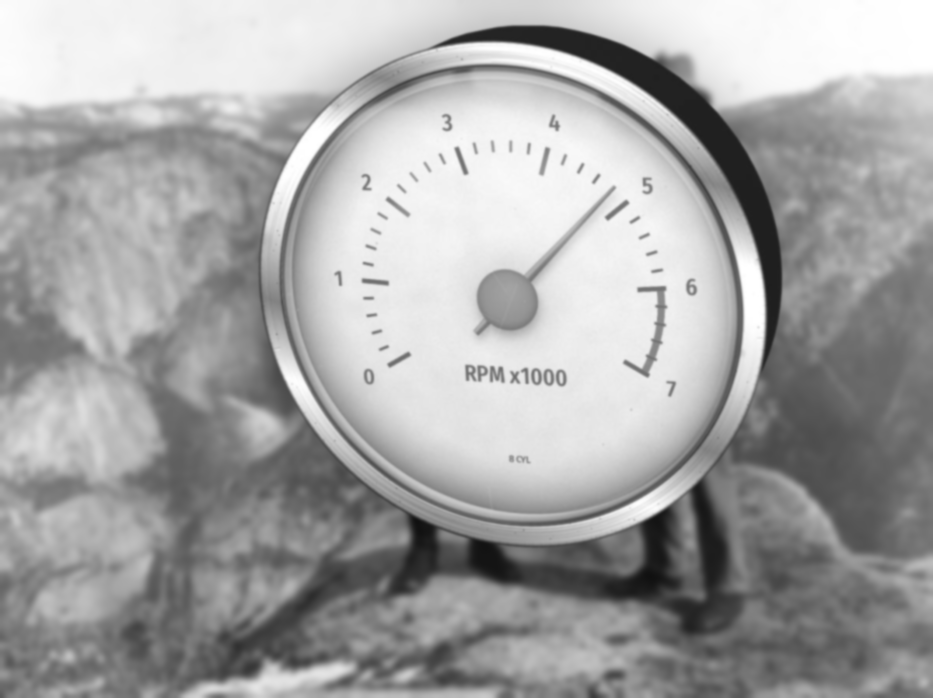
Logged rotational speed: value=4800 unit=rpm
